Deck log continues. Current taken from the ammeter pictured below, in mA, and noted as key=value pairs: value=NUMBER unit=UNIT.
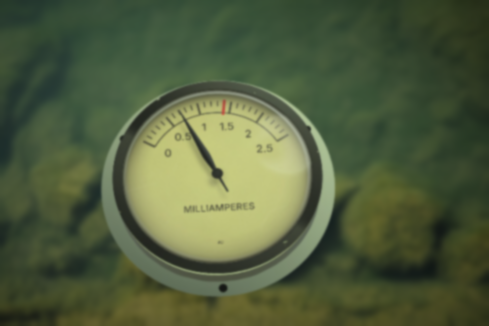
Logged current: value=0.7 unit=mA
